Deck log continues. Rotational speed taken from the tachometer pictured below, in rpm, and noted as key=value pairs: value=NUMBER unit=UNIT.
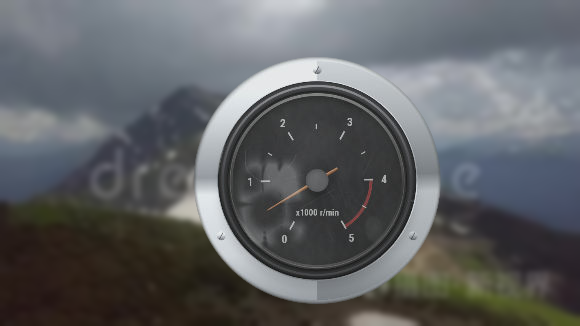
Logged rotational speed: value=500 unit=rpm
